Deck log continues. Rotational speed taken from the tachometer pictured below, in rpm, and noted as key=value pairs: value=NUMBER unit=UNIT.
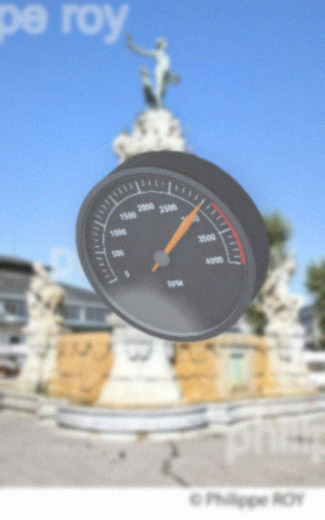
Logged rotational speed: value=3000 unit=rpm
